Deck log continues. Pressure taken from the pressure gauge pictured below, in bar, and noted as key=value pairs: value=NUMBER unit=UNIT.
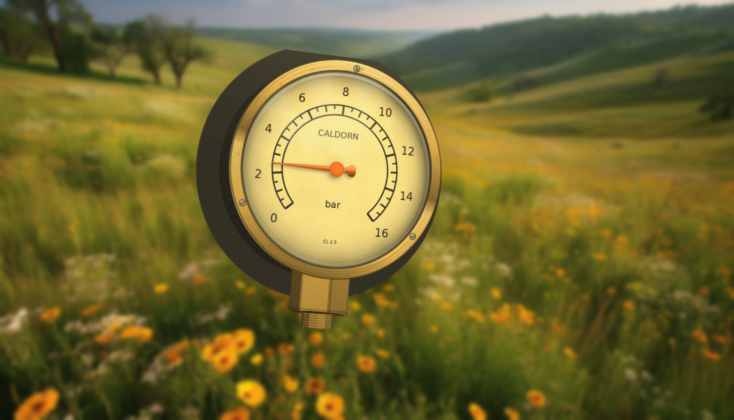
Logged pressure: value=2.5 unit=bar
